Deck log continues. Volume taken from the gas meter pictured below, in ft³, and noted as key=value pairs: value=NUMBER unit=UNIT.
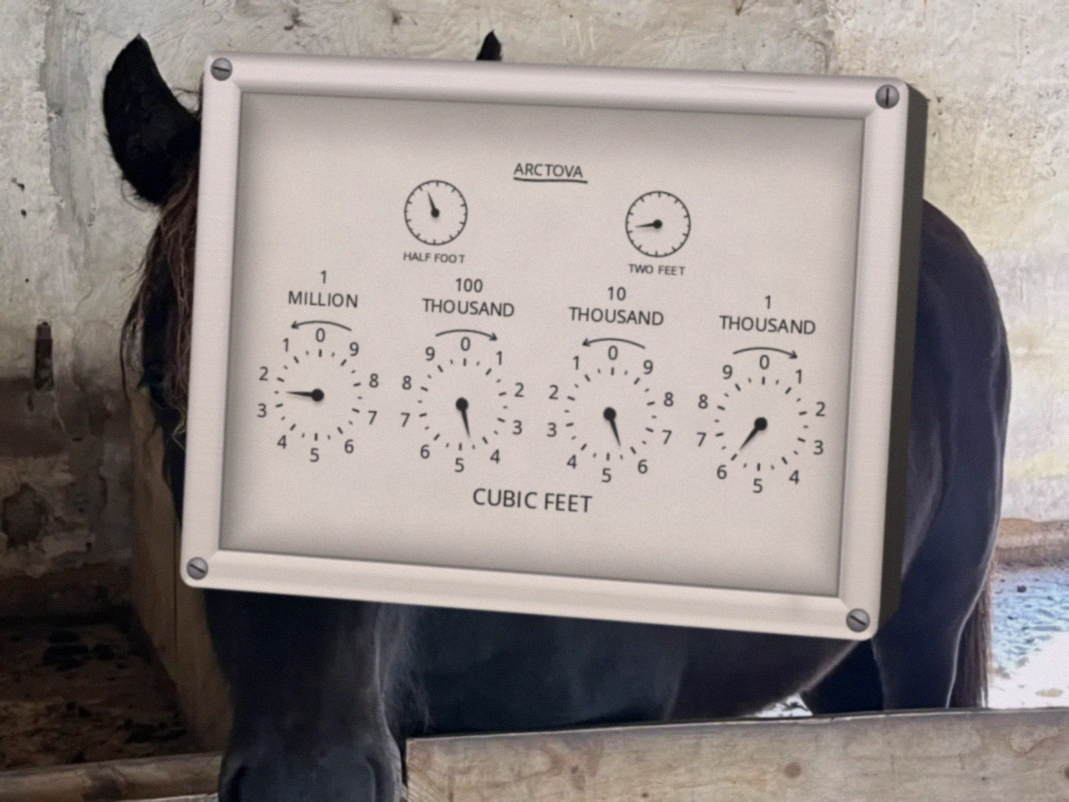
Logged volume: value=245600 unit=ft³
